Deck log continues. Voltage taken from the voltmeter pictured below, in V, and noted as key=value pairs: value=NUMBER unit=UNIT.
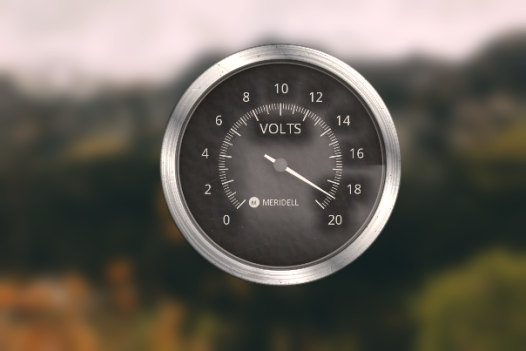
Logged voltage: value=19 unit=V
